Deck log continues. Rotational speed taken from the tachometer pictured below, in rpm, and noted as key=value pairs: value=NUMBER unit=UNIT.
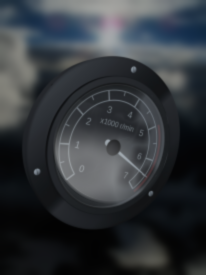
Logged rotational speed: value=6500 unit=rpm
